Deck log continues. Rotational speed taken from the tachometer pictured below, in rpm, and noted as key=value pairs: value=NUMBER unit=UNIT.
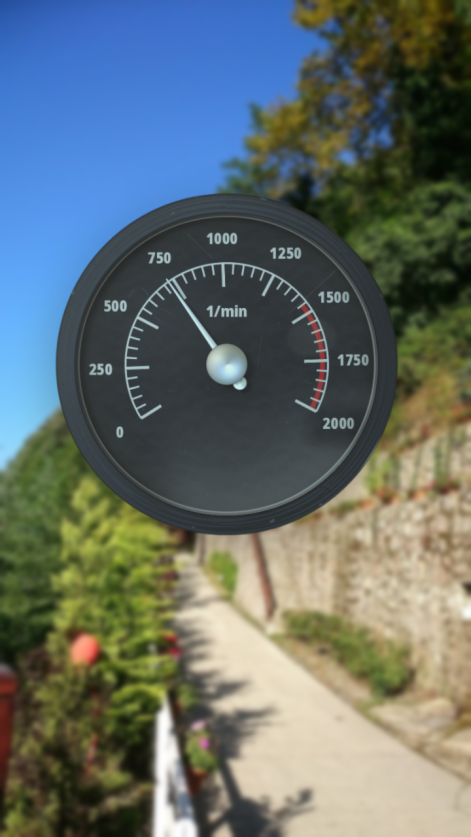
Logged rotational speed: value=725 unit=rpm
